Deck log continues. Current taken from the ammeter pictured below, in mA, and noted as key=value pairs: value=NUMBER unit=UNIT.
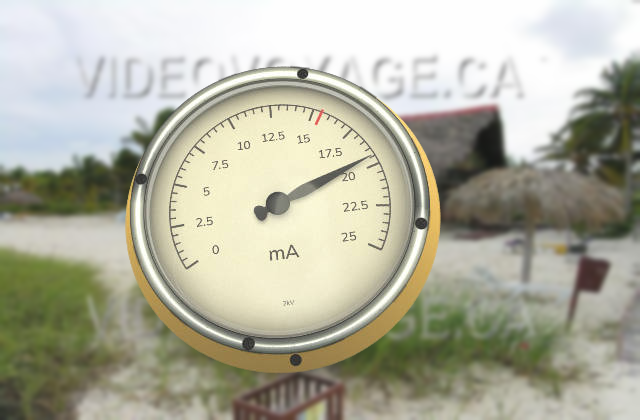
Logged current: value=19.5 unit=mA
